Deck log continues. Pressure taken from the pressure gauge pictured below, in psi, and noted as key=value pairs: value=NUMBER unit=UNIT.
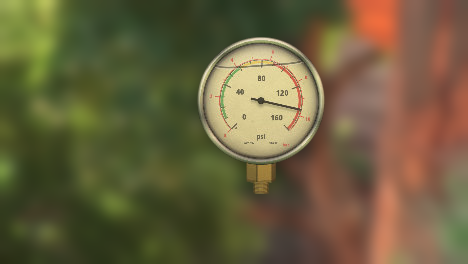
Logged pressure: value=140 unit=psi
